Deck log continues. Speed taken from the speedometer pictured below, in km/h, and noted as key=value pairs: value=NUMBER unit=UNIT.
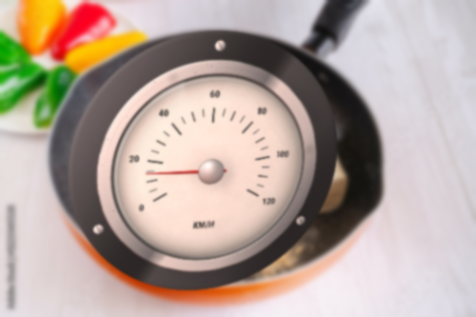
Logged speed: value=15 unit=km/h
